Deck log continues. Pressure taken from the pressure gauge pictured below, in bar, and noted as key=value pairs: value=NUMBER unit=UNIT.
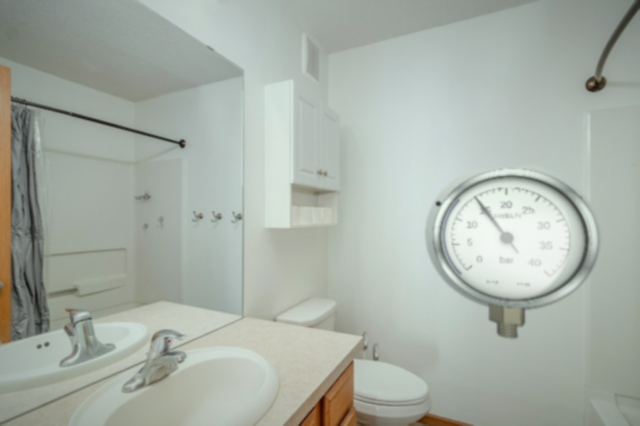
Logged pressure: value=15 unit=bar
